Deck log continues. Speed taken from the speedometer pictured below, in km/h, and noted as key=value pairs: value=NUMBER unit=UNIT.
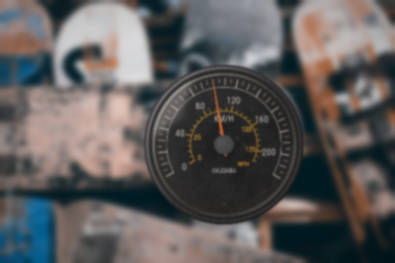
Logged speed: value=100 unit=km/h
